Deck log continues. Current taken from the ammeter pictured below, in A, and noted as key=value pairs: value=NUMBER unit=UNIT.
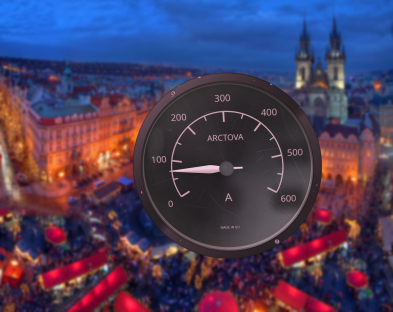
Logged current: value=75 unit=A
